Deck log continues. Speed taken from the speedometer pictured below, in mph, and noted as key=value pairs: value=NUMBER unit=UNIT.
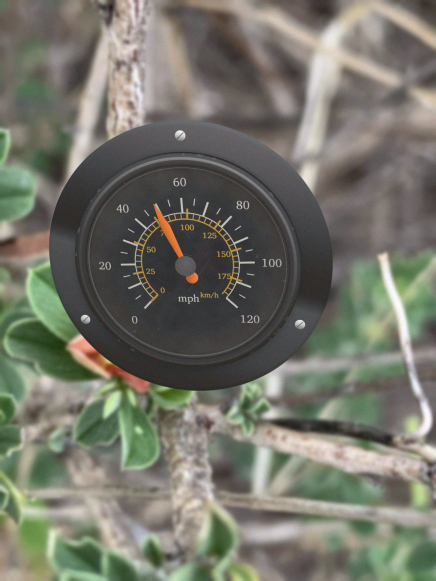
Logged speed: value=50 unit=mph
